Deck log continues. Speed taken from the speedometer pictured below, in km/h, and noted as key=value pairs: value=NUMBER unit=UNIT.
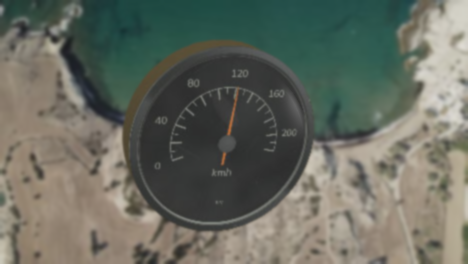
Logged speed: value=120 unit=km/h
